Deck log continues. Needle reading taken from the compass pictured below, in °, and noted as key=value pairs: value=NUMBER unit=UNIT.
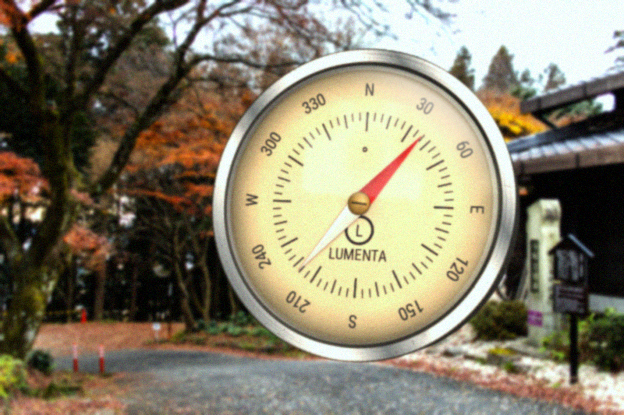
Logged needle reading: value=40 unit=°
